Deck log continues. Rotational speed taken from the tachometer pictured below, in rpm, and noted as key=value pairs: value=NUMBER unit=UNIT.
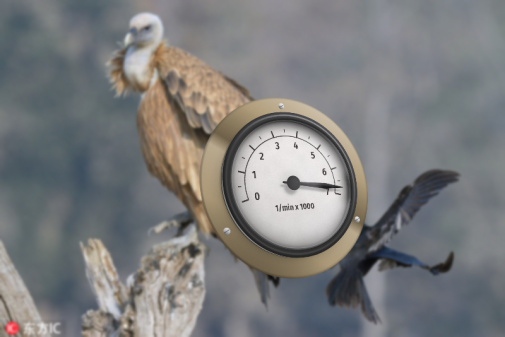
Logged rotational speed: value=6750 unit=rpm
